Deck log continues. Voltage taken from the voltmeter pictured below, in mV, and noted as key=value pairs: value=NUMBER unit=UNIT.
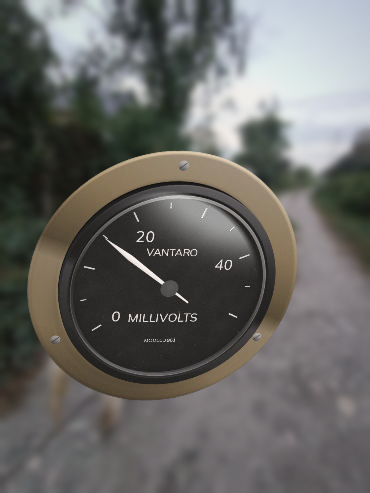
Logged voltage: value=15 unit=mV
